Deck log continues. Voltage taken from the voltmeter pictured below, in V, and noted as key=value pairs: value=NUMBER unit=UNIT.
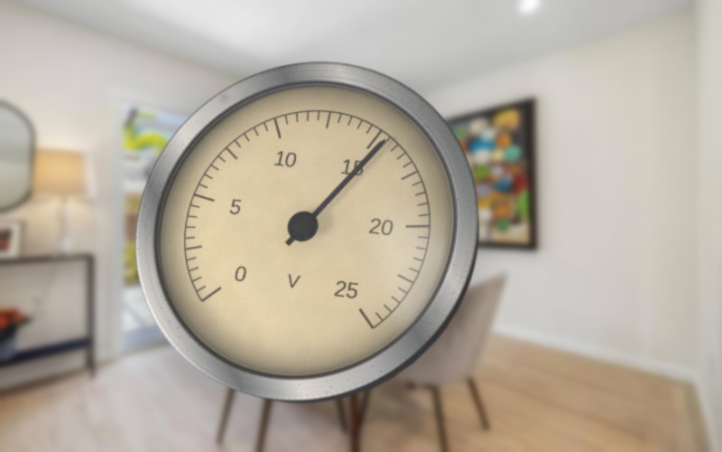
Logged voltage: value=15.5 unit=V
